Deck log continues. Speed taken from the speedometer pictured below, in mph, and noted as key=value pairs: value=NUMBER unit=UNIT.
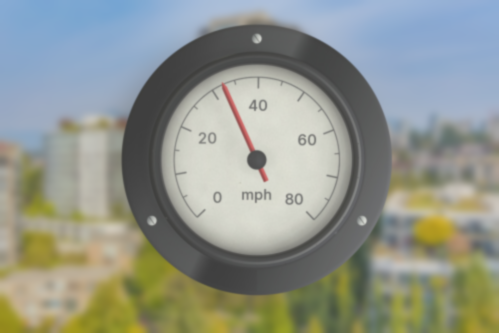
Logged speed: value=32.5 unit=mph
